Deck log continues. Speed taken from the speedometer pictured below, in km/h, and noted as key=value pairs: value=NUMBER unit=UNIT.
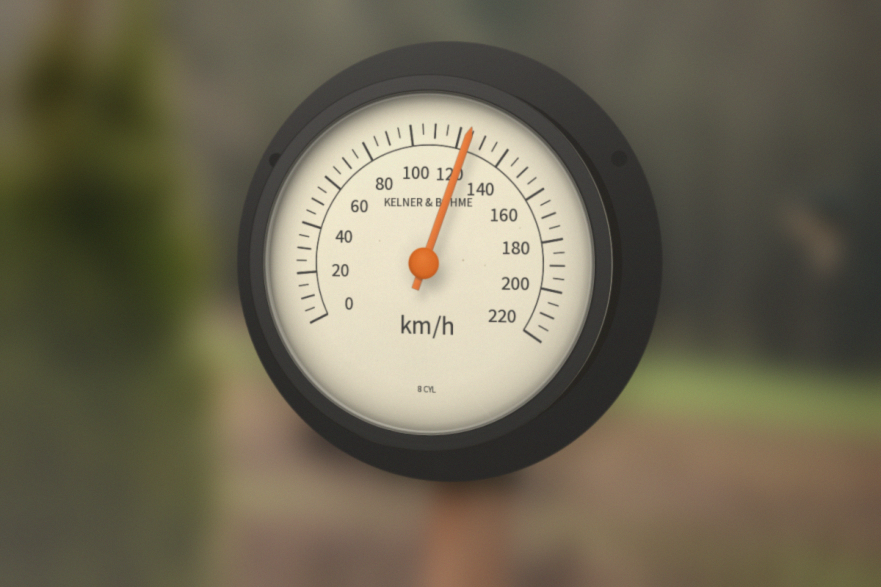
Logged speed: value=125 unit=km/h
